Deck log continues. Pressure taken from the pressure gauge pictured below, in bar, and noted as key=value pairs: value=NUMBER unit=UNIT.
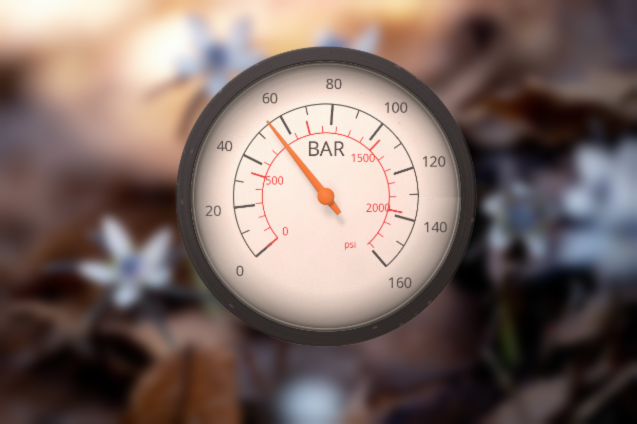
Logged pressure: value=55 unit=bar
